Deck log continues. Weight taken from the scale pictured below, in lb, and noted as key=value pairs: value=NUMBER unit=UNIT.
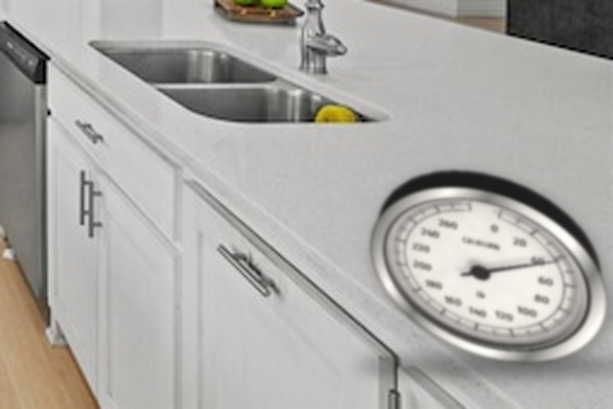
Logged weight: value=40 unit=lb
